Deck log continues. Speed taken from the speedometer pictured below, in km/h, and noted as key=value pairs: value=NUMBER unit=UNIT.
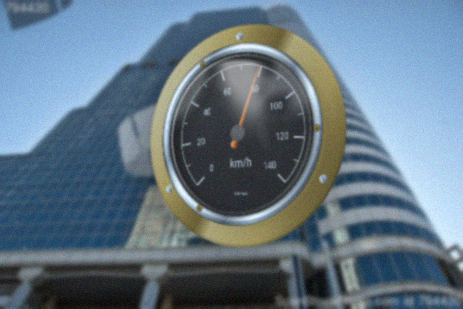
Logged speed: value=80 unit=km/h
